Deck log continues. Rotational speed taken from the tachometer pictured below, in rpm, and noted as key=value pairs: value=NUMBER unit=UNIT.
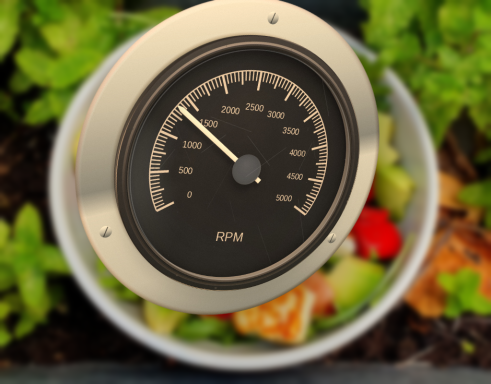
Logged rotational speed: value=1350 unit=rpm
